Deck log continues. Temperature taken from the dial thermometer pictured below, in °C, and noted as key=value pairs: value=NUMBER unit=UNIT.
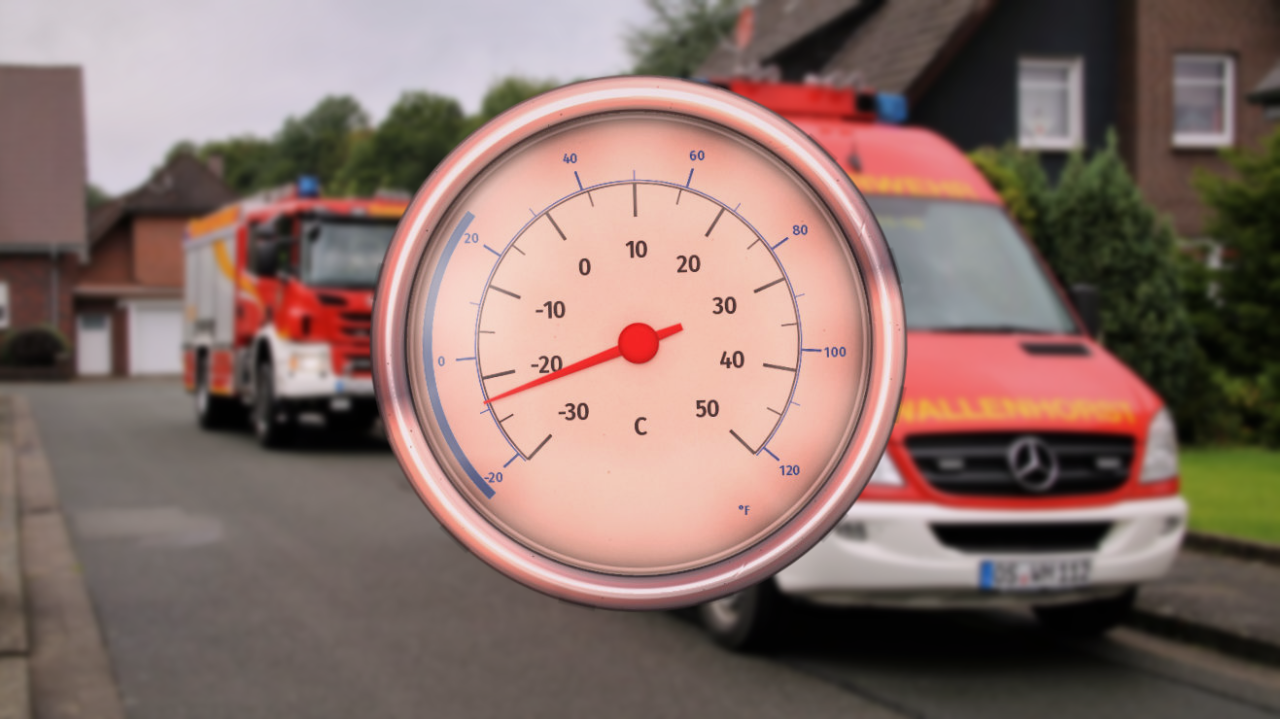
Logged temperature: value=-22.5 unit=°C
